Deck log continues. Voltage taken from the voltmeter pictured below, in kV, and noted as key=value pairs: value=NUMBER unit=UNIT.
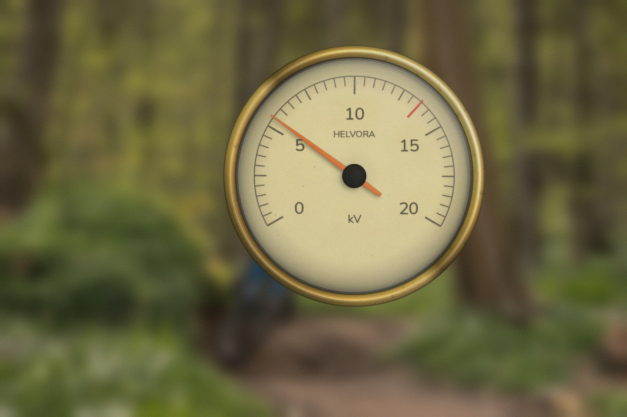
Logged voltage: value=5.5 unit=kV
